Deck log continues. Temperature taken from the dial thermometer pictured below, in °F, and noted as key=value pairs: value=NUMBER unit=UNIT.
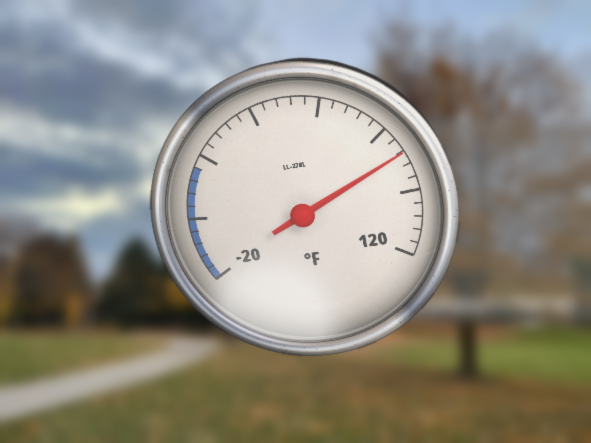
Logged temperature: value=88 unit=°F
